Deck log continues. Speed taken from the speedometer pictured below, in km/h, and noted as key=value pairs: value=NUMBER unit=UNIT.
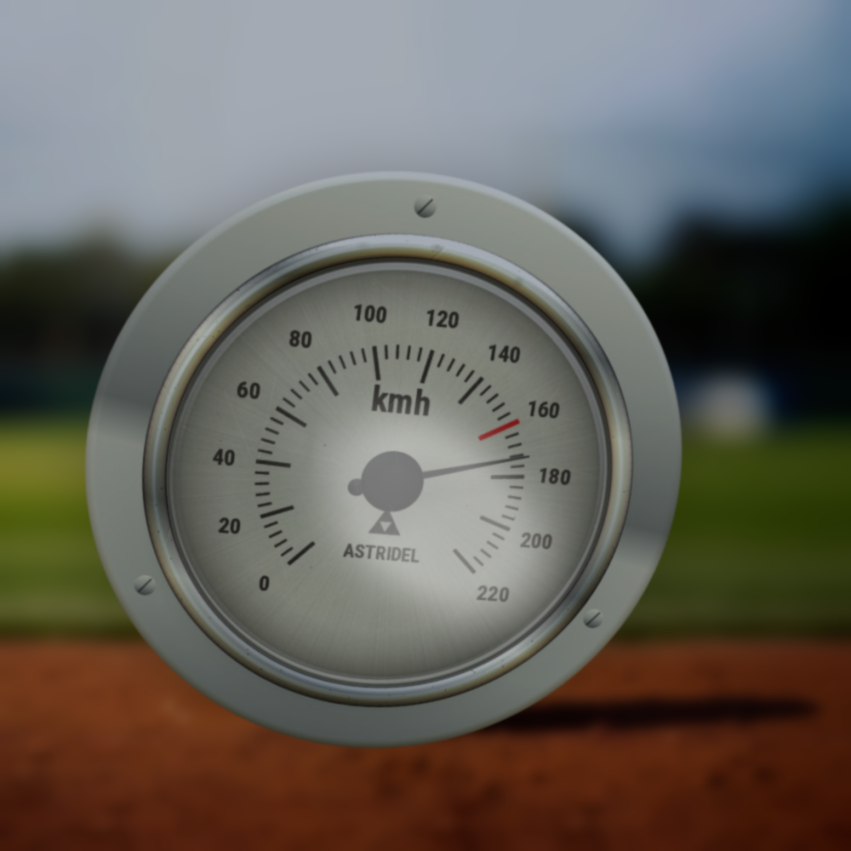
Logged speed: value=172 unit=km/h
